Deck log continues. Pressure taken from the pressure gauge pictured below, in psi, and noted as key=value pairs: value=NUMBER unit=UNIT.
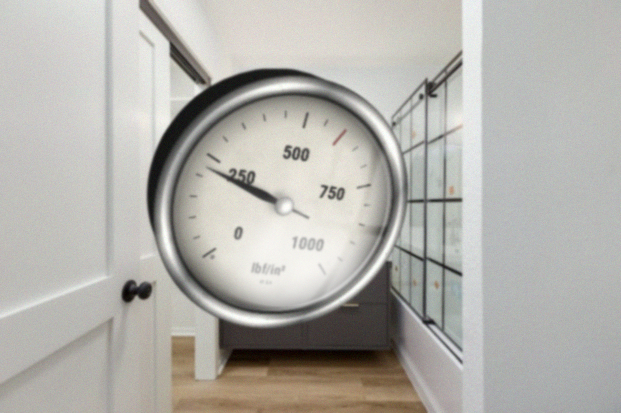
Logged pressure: value=225 unit=psi
